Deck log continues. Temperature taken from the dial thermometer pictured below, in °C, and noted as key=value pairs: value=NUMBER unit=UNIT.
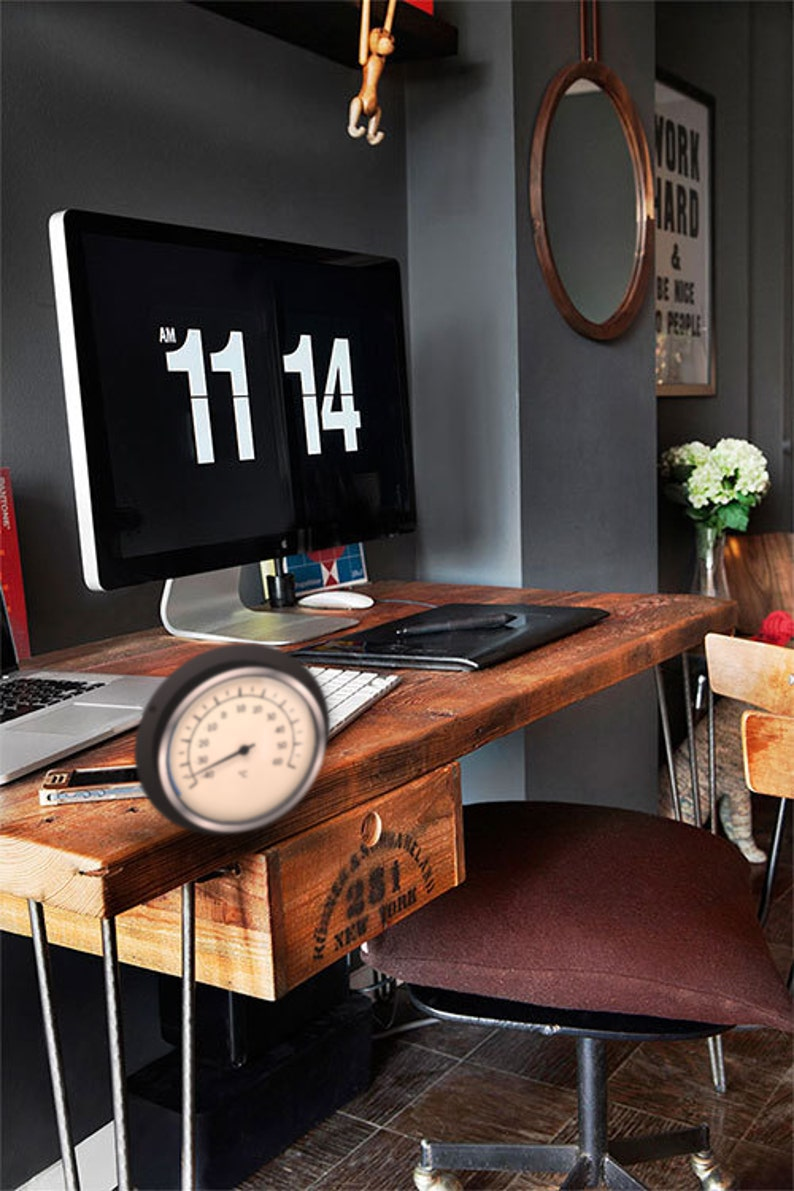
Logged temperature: value=-35 unit=°C
